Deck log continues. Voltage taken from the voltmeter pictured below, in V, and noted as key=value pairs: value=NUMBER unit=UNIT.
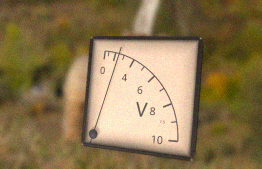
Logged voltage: value=2.5 unit=V
